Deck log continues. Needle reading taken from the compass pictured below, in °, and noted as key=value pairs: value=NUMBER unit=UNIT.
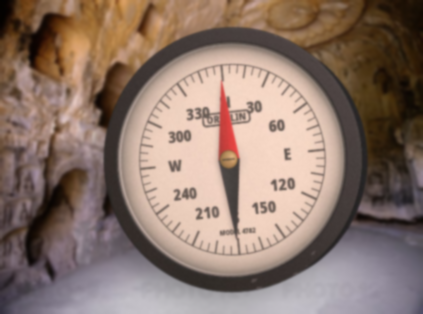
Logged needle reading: value=0 unit=°
